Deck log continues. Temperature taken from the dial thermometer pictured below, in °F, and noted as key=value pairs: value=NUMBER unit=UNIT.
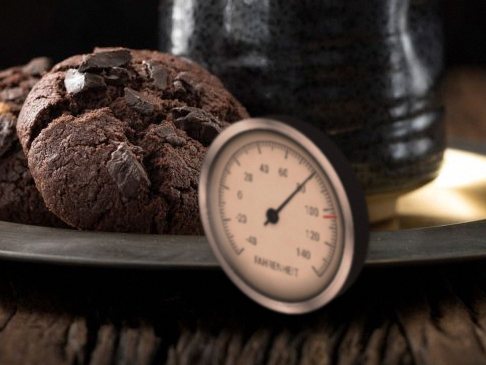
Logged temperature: value=80 unit=°F
